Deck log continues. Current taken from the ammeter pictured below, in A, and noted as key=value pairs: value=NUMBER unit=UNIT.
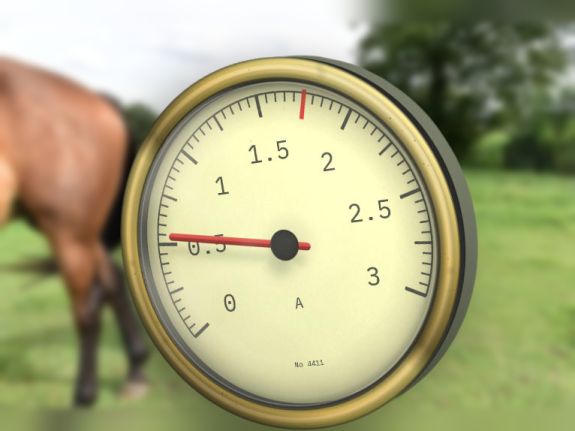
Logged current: value=0.55 unit=A
